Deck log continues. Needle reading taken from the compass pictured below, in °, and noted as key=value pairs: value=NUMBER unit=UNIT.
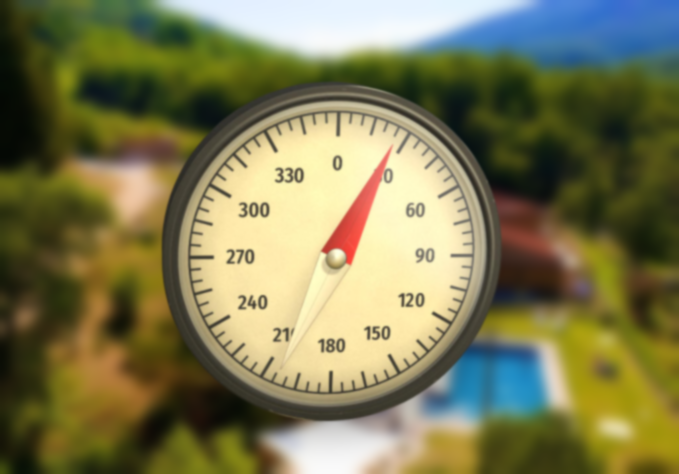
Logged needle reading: value=25 unit=°
